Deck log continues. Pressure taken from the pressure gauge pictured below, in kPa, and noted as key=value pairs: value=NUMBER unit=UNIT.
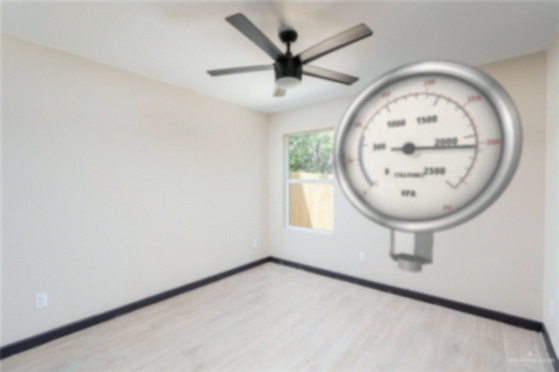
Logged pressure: value=2100 unit=kPa
